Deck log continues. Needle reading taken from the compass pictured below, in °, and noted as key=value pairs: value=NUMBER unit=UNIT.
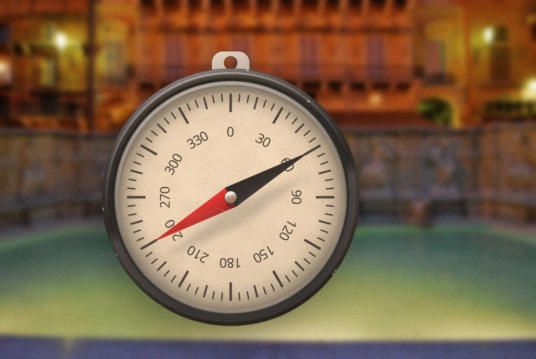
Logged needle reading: value=240 unit=°
